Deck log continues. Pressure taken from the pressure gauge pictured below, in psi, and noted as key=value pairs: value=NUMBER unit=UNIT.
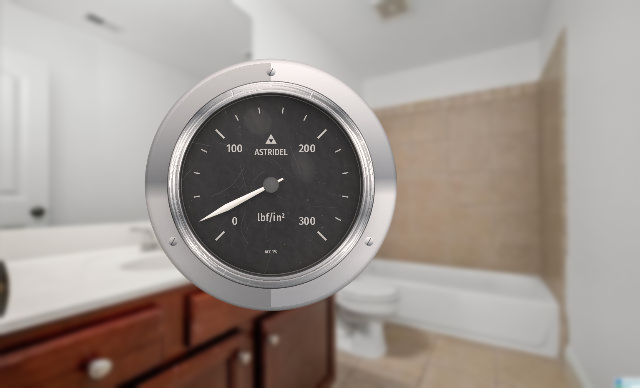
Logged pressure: value=20 unit=psi
